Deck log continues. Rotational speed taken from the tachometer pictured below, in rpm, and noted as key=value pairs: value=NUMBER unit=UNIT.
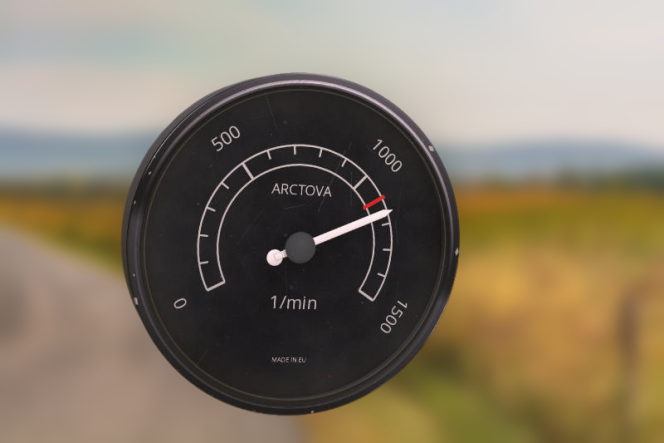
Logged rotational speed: value=1150 unit=rpm
